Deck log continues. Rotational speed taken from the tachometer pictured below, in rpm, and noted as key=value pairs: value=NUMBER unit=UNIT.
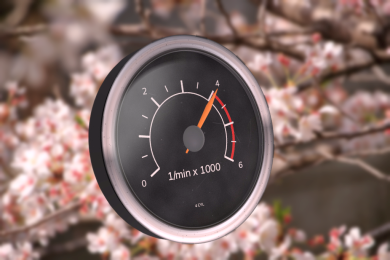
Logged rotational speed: value=4000 unit=rpm
